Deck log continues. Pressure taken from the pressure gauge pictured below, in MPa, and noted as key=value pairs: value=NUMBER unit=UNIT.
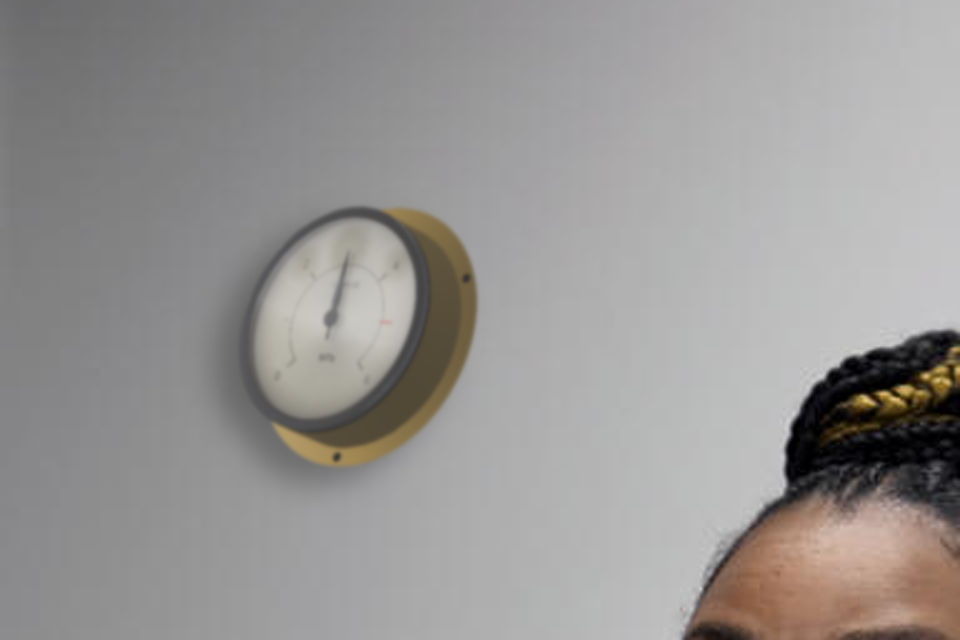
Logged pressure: value=3 unit=MPa
